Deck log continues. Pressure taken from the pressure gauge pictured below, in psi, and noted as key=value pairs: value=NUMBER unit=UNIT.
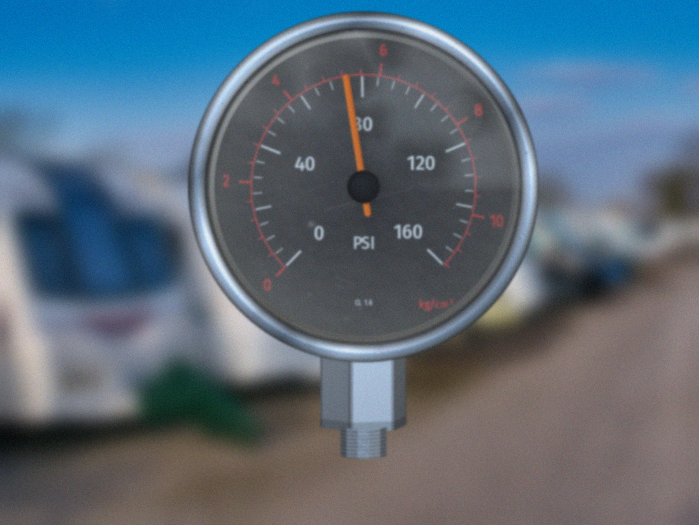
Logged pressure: value=75 unit=psi
